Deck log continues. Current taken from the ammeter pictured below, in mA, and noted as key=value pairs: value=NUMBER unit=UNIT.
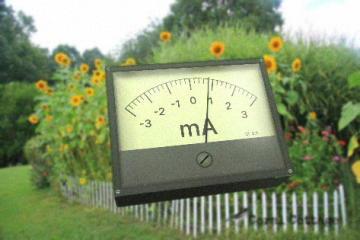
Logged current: value=0.8 unit=mA
